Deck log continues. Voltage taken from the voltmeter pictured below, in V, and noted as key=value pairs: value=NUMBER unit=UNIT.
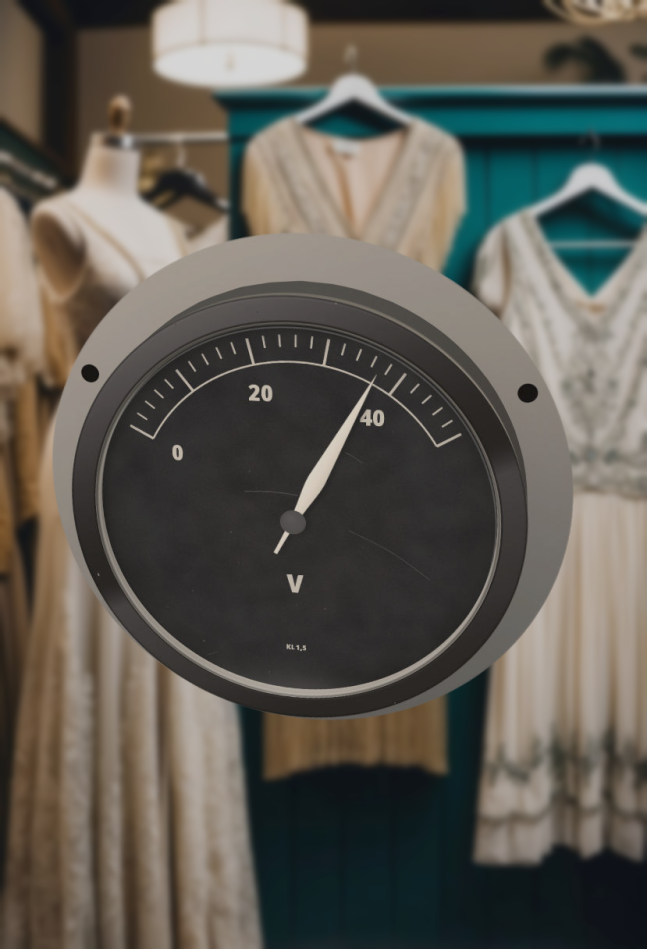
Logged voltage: value=37 unit=V
